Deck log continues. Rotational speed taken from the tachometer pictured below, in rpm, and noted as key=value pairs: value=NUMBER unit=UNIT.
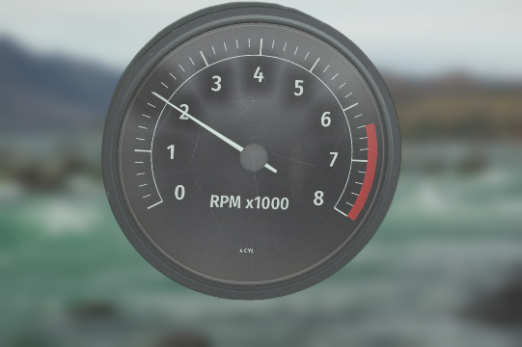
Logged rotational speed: value=2000 unit=rpm
